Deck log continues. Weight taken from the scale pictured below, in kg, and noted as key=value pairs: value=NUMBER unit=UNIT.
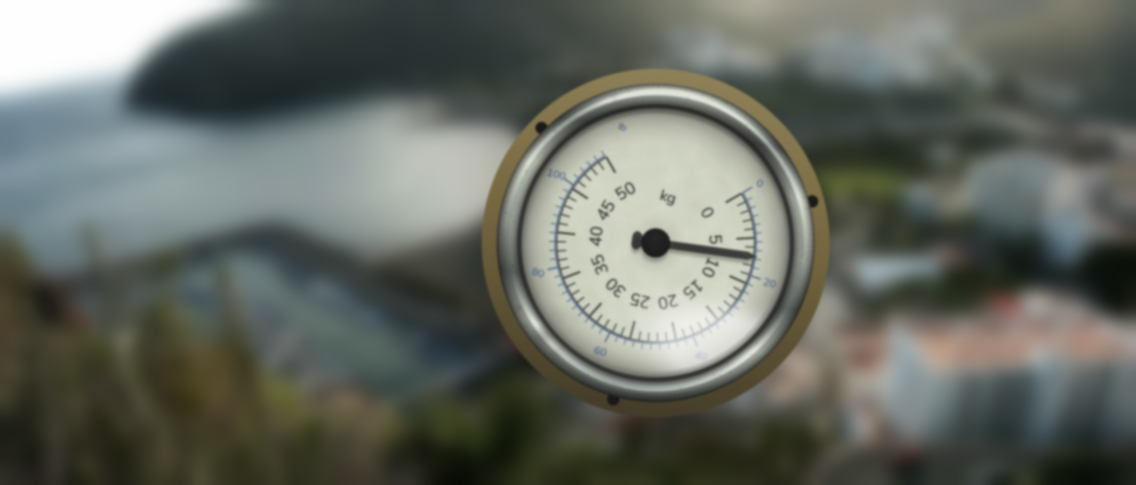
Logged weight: value=7 unit=kg
